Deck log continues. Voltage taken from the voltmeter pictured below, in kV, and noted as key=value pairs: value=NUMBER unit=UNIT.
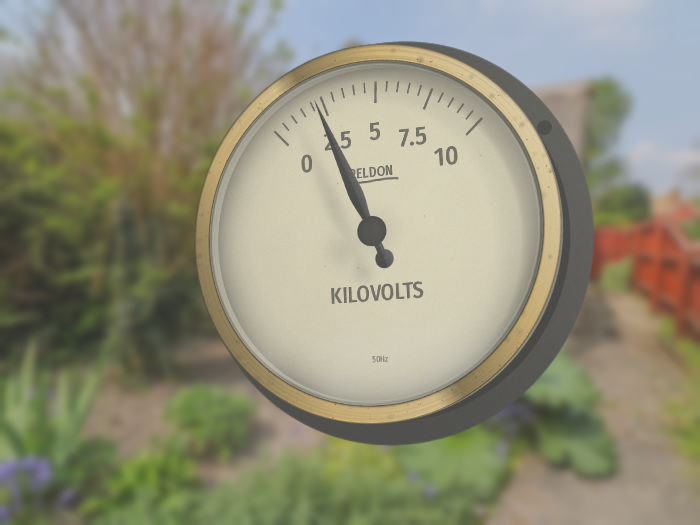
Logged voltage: value=2.25 unit=kV
